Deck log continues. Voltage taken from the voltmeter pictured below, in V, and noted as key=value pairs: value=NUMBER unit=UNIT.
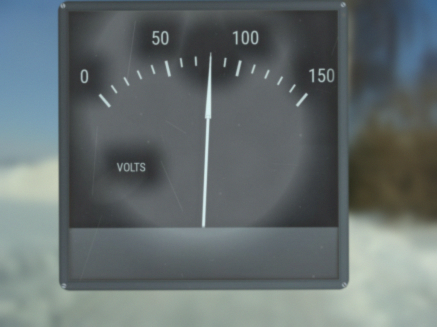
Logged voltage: value=80 unit=V
